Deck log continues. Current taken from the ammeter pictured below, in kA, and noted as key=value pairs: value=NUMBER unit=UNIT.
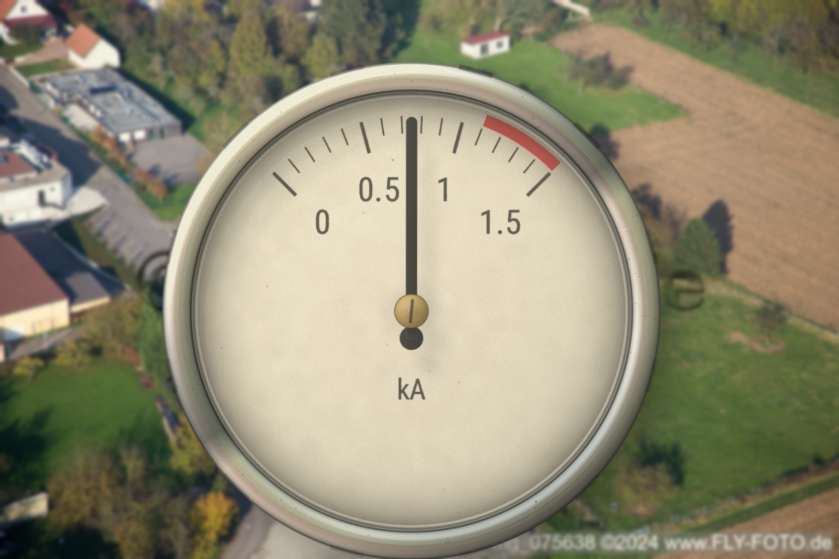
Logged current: value=0.75 unit=kA
